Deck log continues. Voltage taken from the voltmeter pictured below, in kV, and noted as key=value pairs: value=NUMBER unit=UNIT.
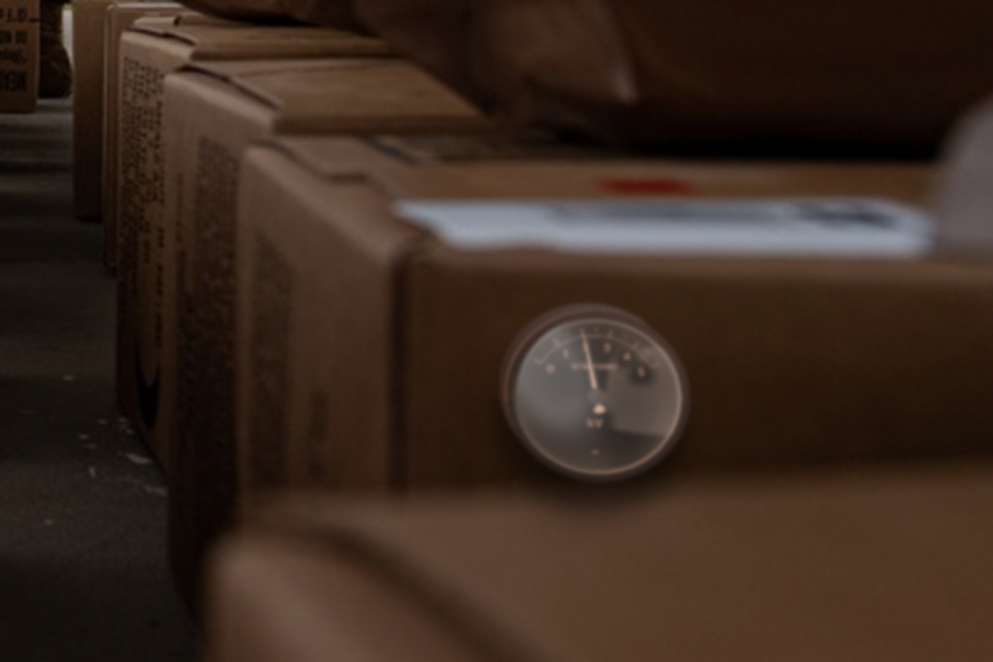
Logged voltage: value=2 unit=kV
